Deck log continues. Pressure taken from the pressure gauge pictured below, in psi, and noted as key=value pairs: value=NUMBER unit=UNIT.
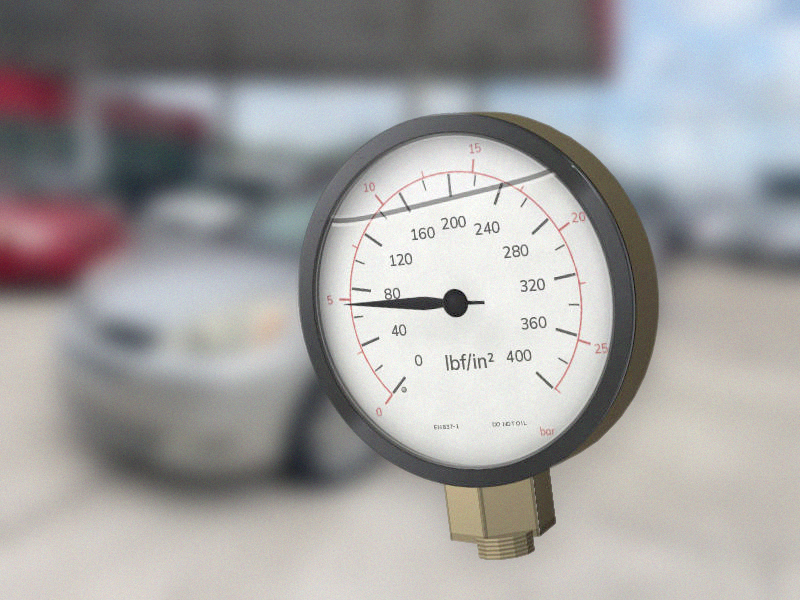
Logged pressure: value=70 unit=psi
